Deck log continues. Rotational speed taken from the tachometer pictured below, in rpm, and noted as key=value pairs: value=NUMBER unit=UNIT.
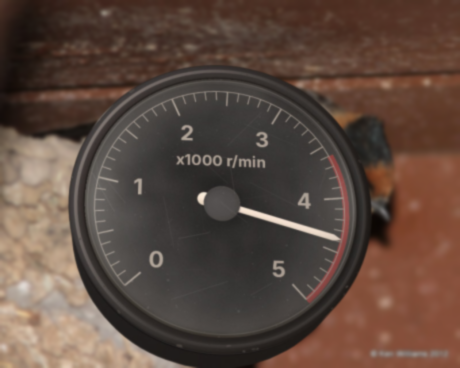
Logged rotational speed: value=4400 unit=rpm
